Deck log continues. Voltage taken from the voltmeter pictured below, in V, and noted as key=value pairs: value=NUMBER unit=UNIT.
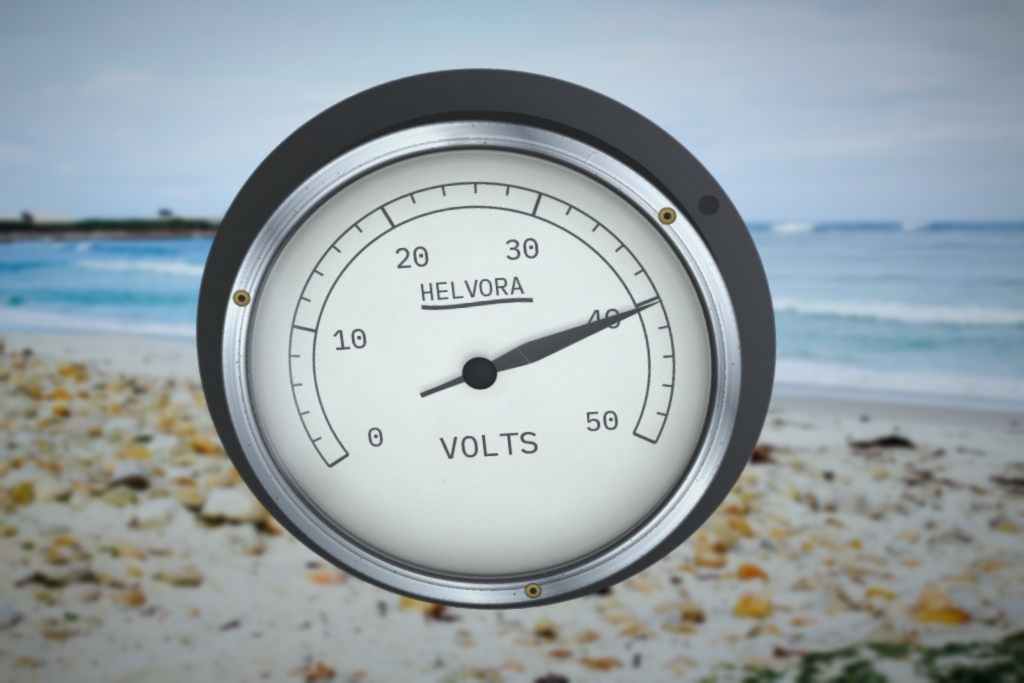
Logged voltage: value=40 unit=V
